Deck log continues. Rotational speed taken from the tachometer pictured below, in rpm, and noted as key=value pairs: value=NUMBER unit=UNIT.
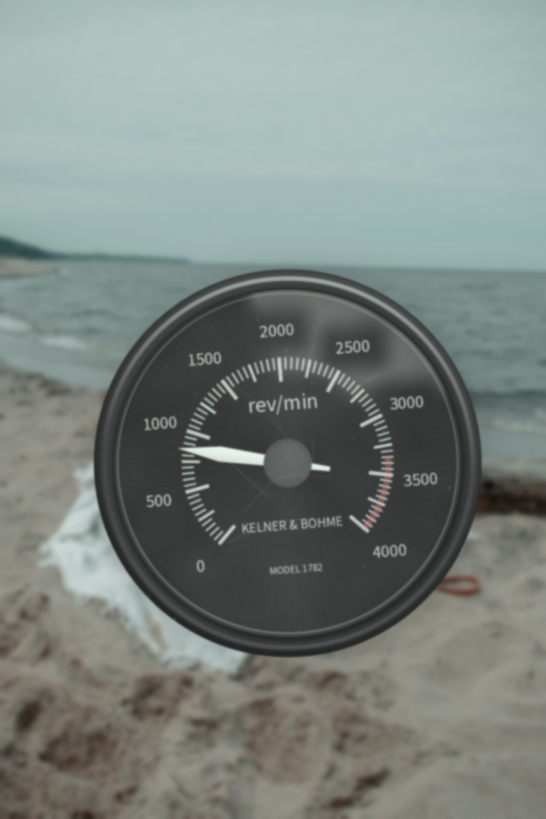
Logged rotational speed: value=850 unit=rpm
